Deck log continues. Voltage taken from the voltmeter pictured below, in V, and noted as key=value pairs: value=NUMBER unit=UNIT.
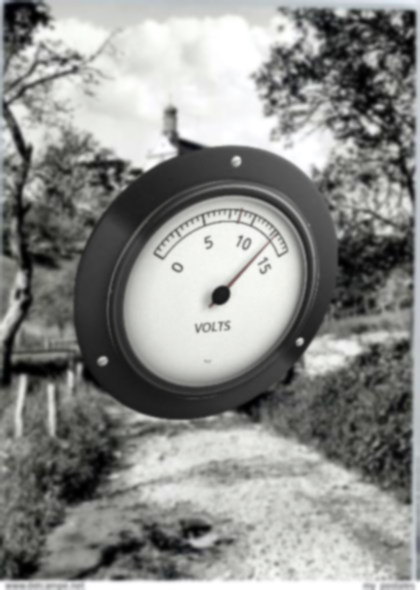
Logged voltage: value=12.5 unit=V
